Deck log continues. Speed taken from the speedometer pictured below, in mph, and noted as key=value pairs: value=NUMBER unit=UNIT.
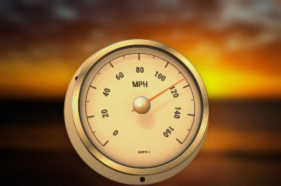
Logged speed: value=115 unit=mph
